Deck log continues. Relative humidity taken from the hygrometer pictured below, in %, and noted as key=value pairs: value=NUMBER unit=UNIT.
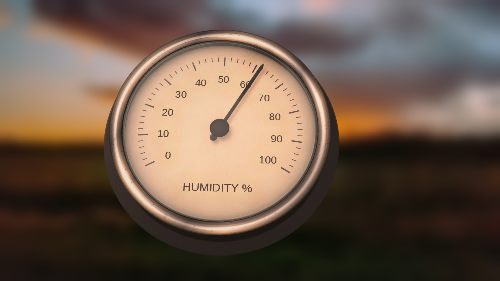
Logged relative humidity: value=62 unit=%
